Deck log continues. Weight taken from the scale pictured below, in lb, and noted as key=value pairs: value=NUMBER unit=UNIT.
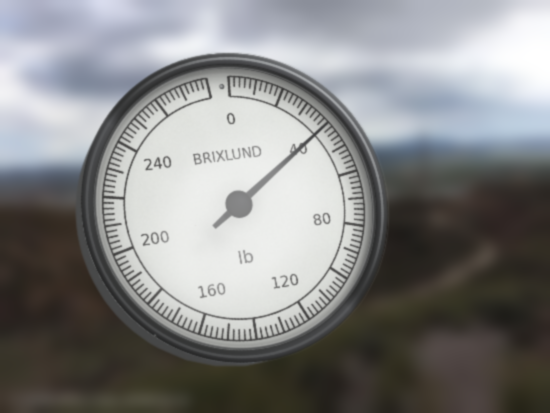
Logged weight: value=40 unit=lb
